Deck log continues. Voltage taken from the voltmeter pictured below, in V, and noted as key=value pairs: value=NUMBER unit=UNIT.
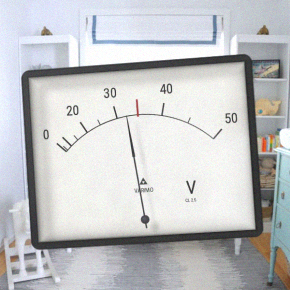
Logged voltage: value=32.5 unit=V
